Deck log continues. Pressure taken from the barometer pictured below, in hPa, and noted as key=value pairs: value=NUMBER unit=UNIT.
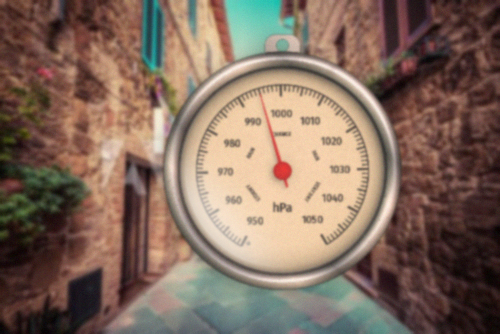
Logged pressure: value=995 unit=hPa
